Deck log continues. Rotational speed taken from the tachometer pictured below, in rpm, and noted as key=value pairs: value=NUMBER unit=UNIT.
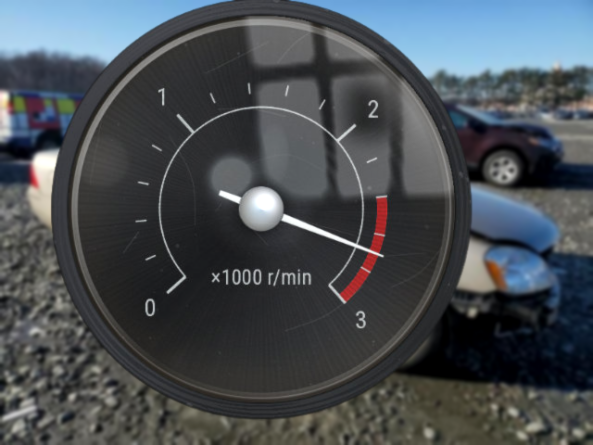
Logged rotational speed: value=2700 unit=rpm
